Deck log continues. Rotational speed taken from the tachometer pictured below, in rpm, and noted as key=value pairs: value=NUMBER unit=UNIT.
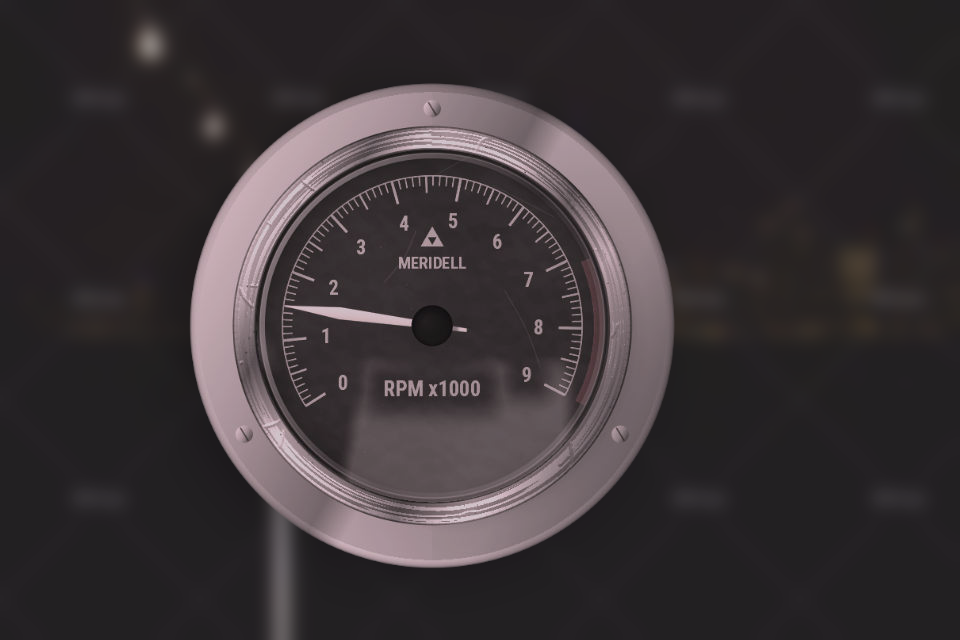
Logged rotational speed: value=1500 unit=rpm
